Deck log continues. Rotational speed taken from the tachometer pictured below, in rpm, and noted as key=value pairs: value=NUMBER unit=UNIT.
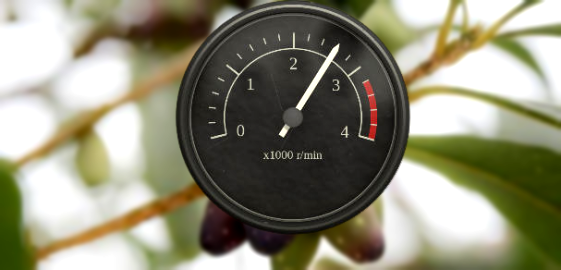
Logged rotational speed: value=2600 unit=rpm
